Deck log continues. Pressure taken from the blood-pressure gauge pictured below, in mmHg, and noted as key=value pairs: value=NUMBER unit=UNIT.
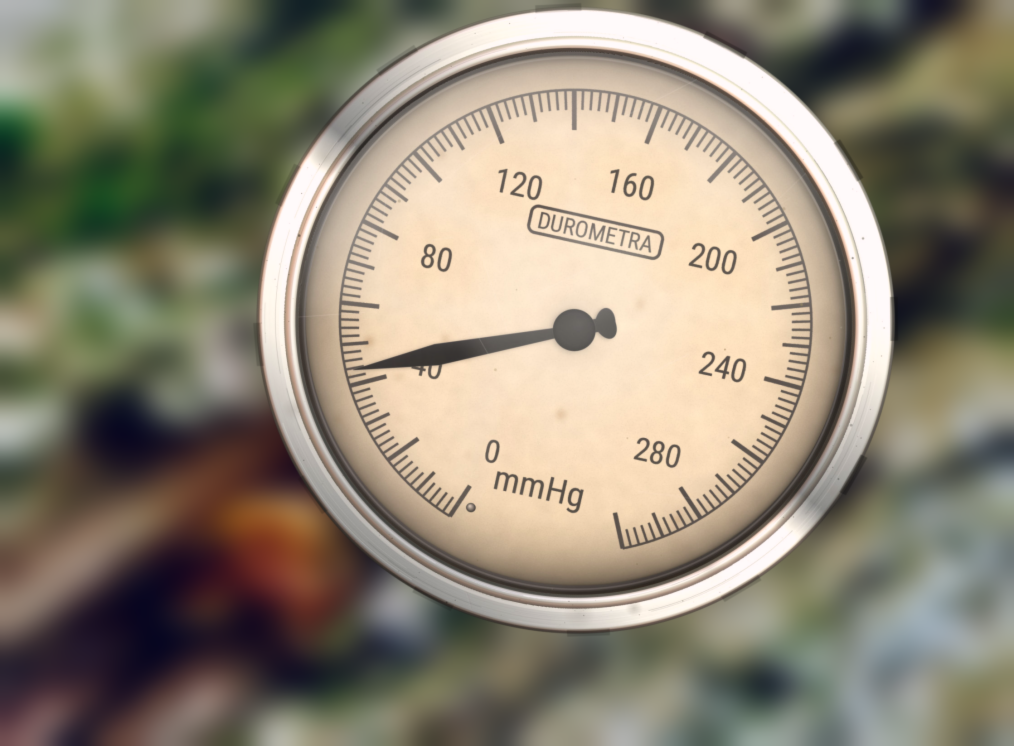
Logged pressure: value=44 unit=mmHg
